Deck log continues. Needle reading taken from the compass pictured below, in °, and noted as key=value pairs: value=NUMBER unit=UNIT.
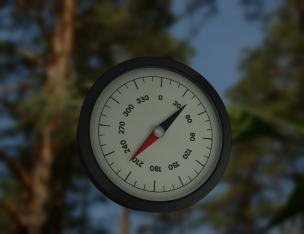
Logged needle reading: value=220 unit=°
